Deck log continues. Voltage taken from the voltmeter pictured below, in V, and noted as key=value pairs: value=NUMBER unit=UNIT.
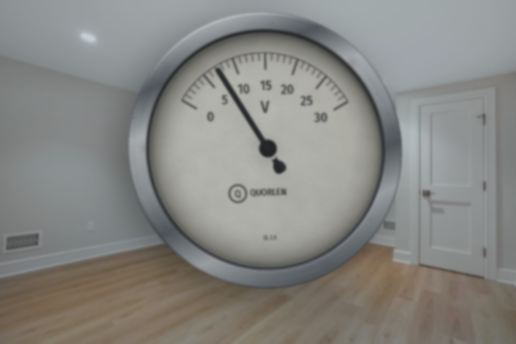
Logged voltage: value=7 unit=V
